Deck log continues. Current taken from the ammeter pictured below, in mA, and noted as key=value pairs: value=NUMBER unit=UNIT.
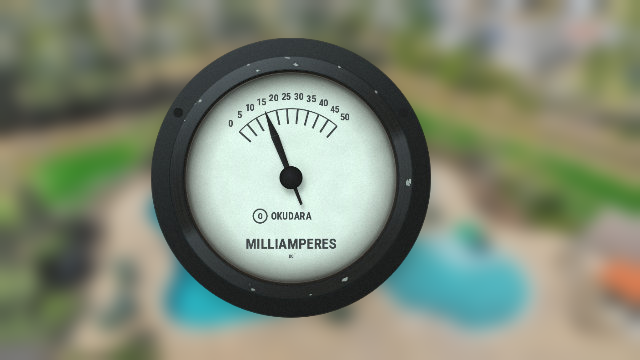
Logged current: value=15 unit=mA
